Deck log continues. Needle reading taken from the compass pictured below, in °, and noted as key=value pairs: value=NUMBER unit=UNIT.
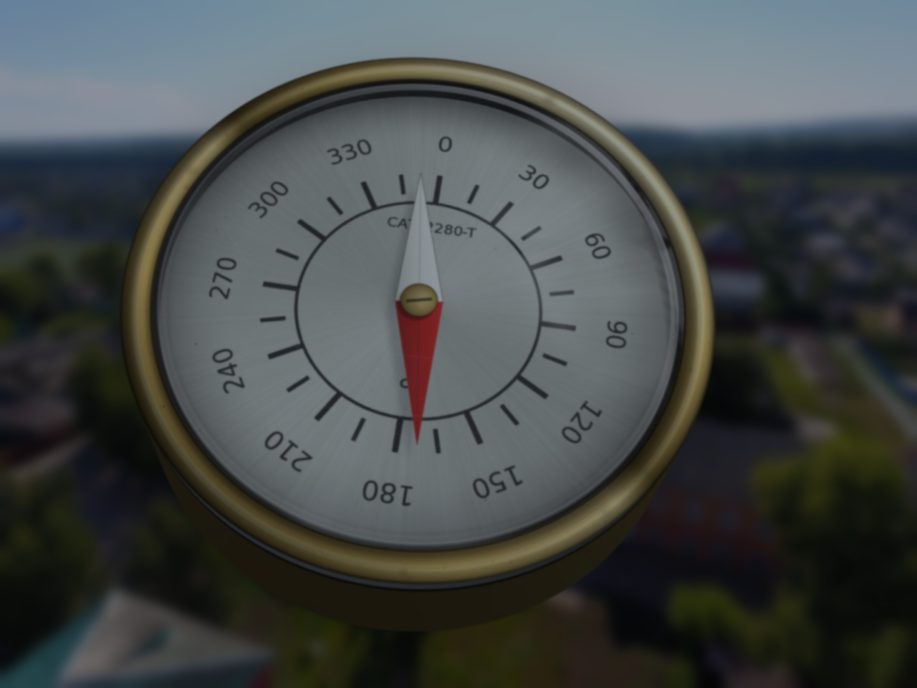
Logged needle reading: value=172.5 unit=°
